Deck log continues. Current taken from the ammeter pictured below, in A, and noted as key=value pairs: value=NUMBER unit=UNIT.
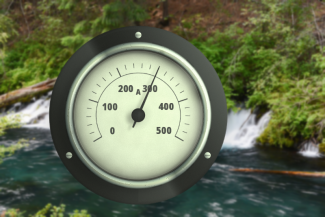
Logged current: value=300 unit=A
